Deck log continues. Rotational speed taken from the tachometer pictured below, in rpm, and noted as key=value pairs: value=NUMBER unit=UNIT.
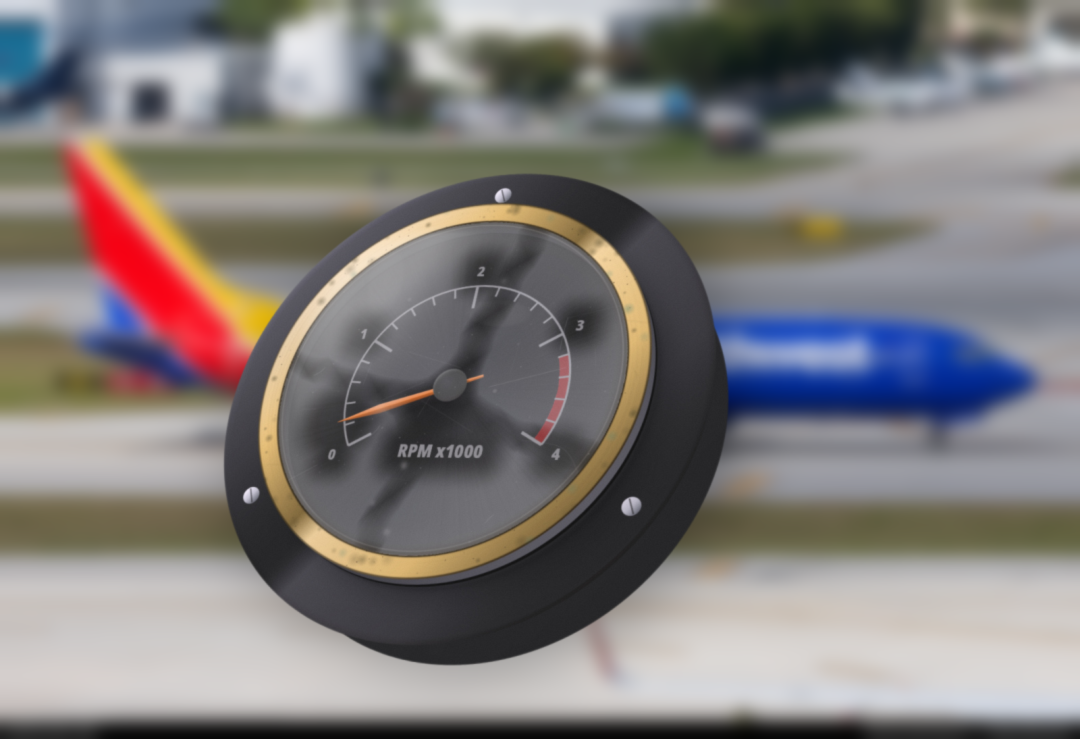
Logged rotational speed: value=200 unit=rpm
